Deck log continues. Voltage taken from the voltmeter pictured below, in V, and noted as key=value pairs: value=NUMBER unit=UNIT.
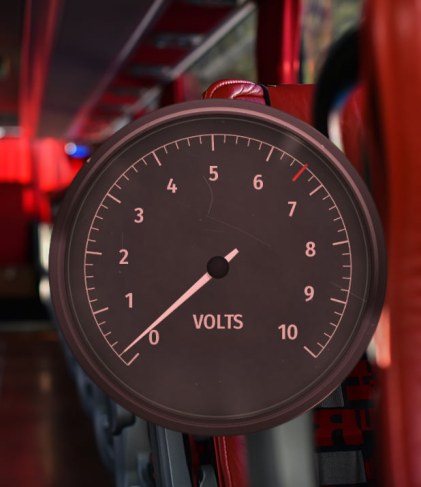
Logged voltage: value=0.2 unit=V
